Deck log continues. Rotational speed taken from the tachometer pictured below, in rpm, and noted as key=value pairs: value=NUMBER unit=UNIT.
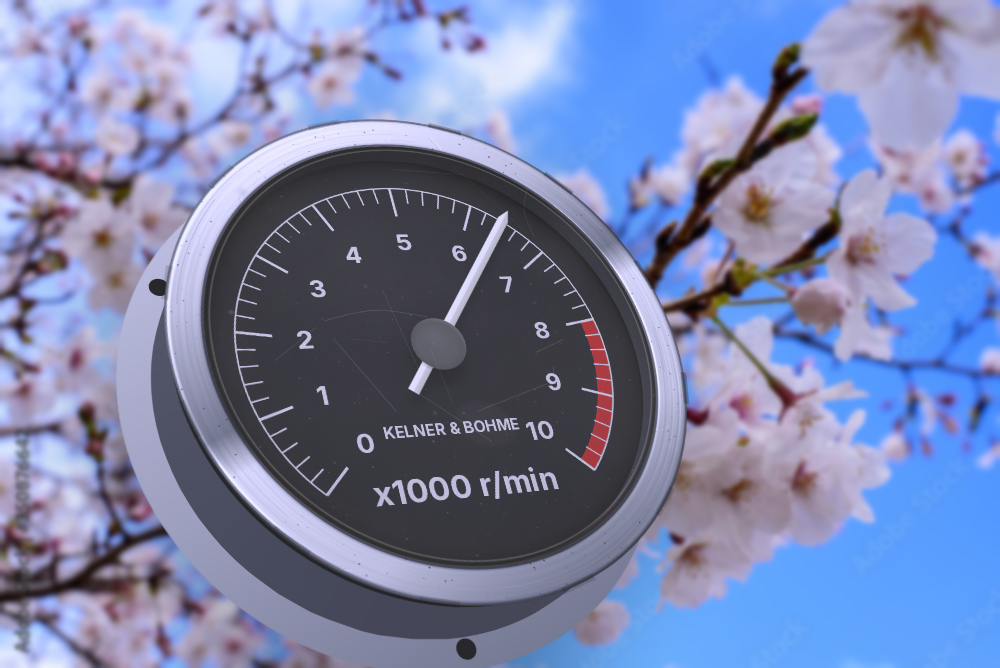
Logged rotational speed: value=6400 unit=rpm
